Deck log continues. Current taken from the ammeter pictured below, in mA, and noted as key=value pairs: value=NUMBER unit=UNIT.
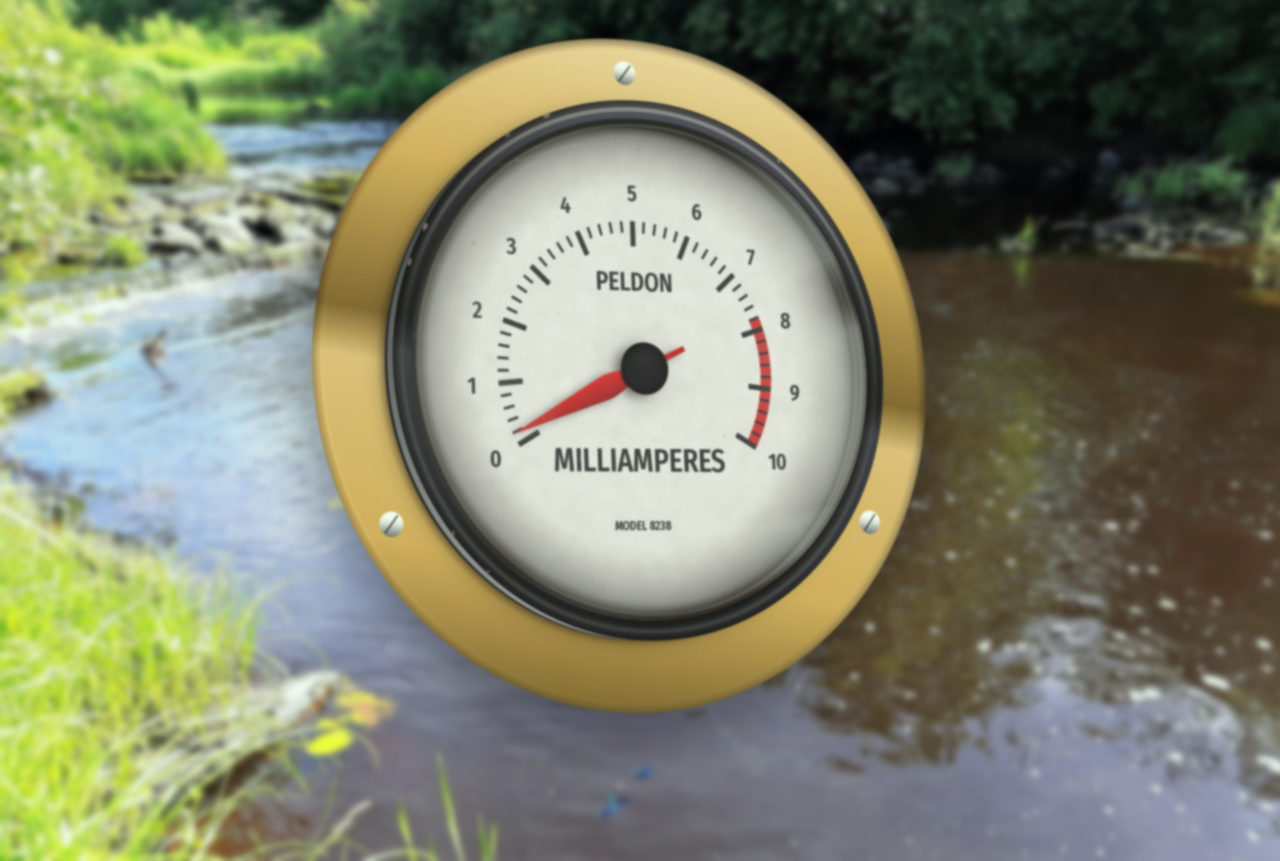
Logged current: value=0.2 unit=mA
